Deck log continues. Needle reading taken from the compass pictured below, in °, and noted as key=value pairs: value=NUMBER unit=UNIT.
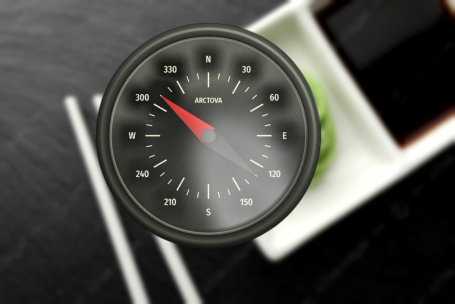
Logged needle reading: value=310 unit=°
